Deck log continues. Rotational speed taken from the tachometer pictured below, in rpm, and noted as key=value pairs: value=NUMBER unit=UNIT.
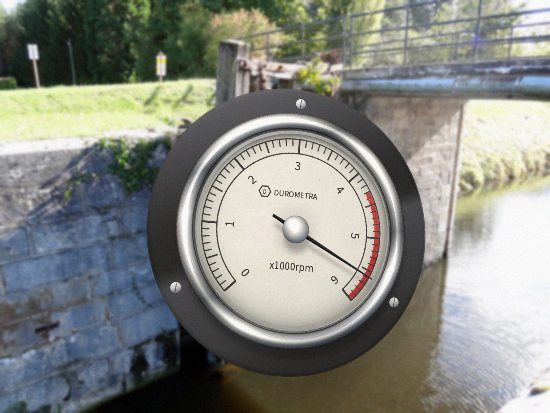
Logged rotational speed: value=5600 unit=rpm
